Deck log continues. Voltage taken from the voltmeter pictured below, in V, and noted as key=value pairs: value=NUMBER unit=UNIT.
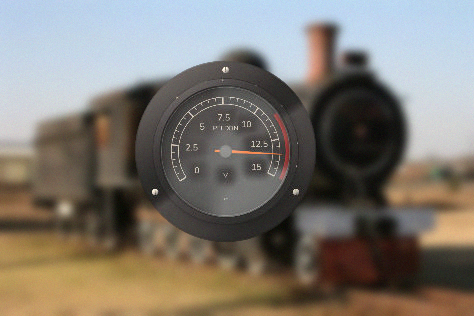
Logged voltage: value=13.5 unit=V
